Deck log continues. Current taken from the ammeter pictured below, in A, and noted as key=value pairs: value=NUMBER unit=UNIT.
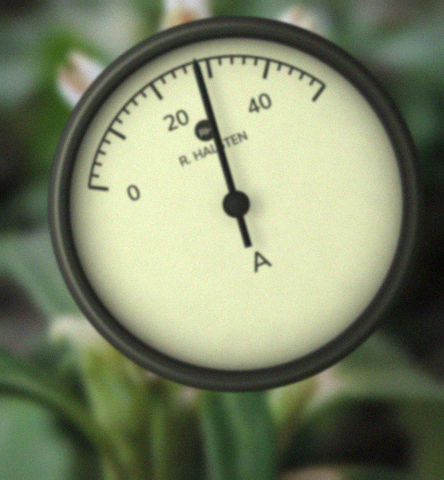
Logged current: value=28 unit=A
